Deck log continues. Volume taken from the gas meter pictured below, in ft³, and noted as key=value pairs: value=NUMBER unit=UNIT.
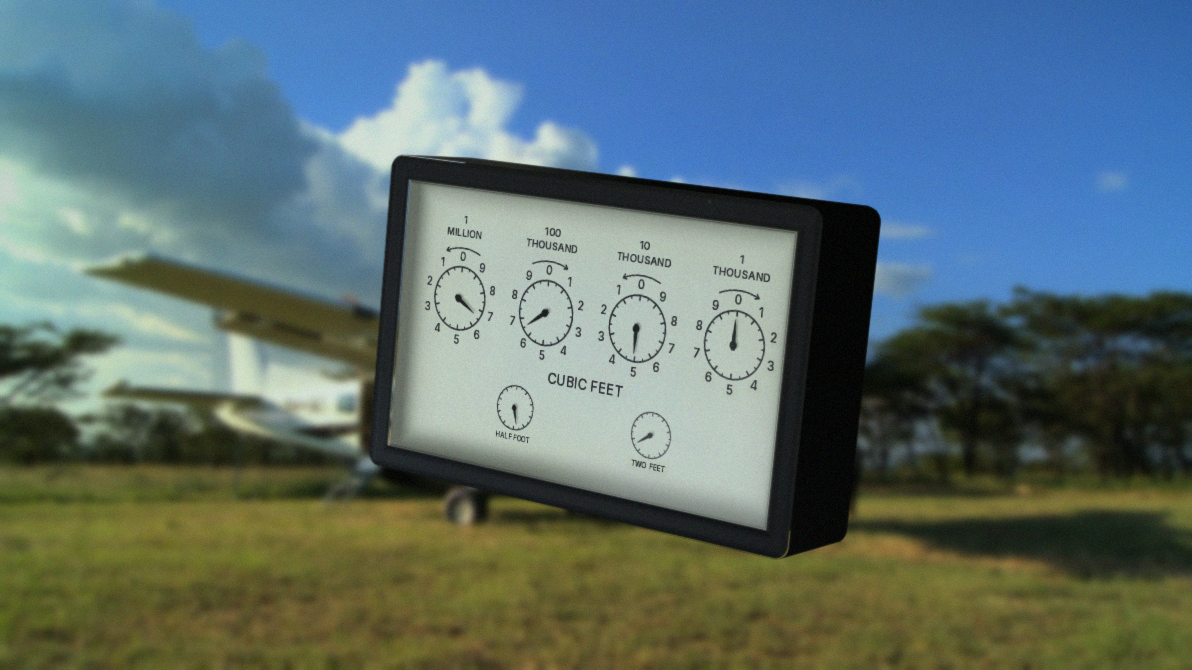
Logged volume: value=665000 unit=ft³
